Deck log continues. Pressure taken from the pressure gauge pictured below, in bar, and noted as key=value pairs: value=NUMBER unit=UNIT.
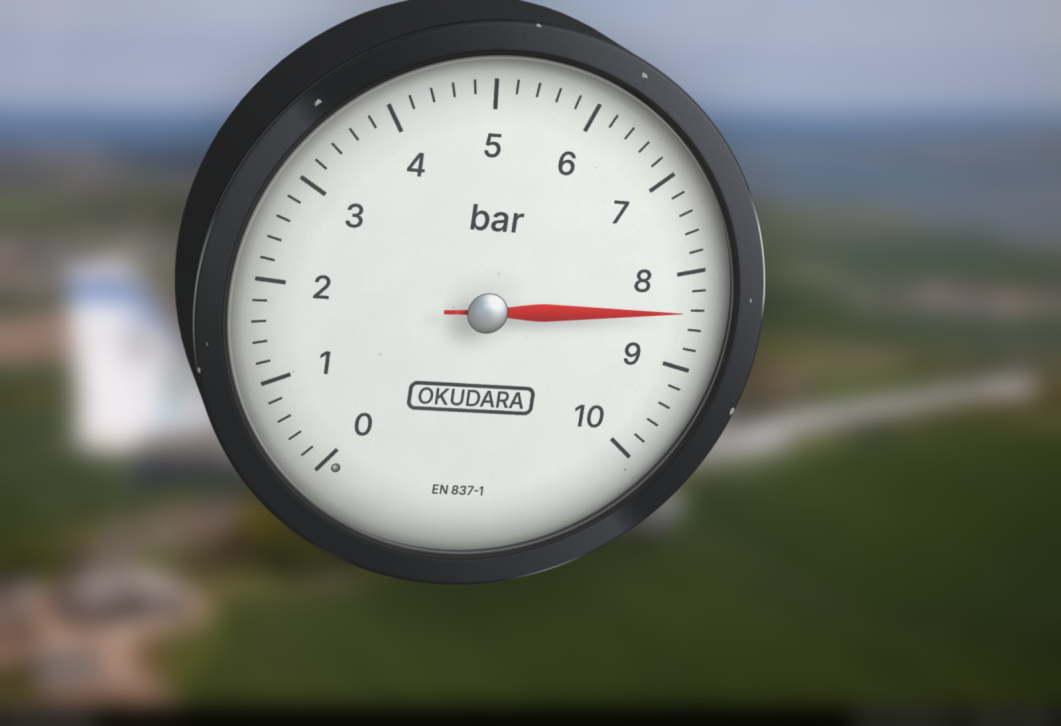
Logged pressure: value=8.4 unit=bar
